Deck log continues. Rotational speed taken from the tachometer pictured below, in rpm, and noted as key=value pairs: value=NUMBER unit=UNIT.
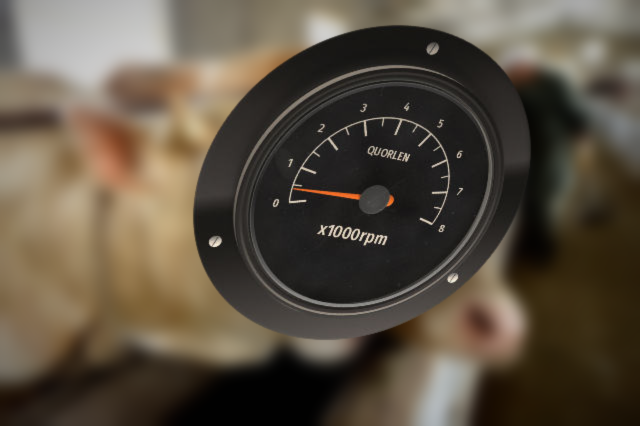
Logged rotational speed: value=500 unit=rpm
